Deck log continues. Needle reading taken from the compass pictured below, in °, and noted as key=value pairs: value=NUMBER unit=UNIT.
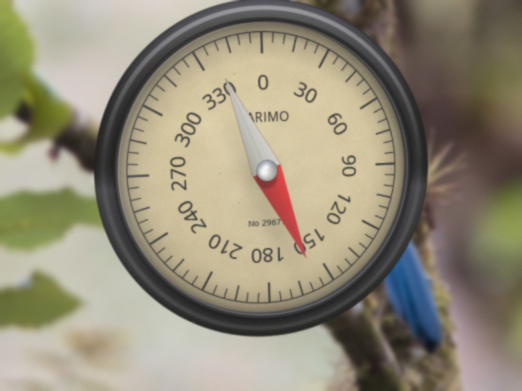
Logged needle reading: value=157.5 unit=°
